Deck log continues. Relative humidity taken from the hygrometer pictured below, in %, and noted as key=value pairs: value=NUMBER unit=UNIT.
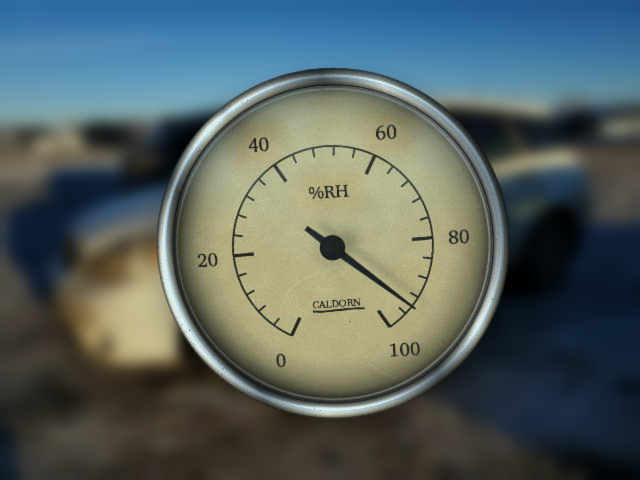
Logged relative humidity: value=94 unit=%
